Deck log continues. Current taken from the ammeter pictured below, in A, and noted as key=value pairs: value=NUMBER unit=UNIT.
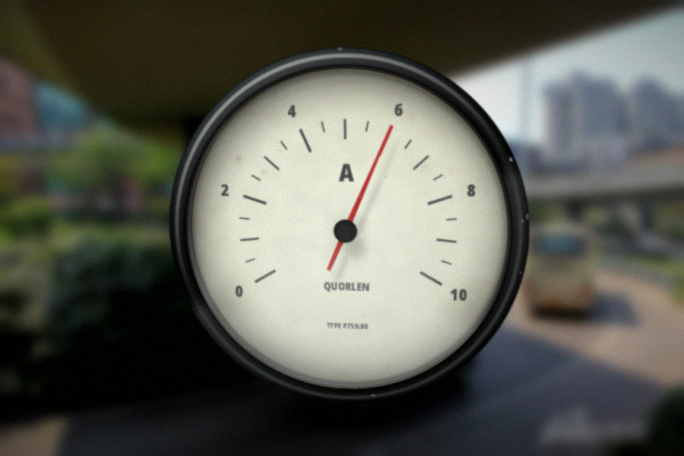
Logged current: value=6 unit=A
